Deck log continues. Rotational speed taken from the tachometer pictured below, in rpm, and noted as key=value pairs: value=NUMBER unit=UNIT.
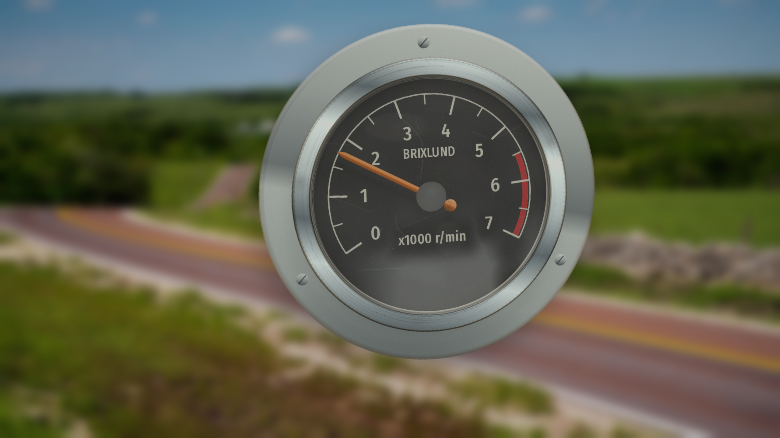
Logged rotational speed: value=1750 unit=rpm
